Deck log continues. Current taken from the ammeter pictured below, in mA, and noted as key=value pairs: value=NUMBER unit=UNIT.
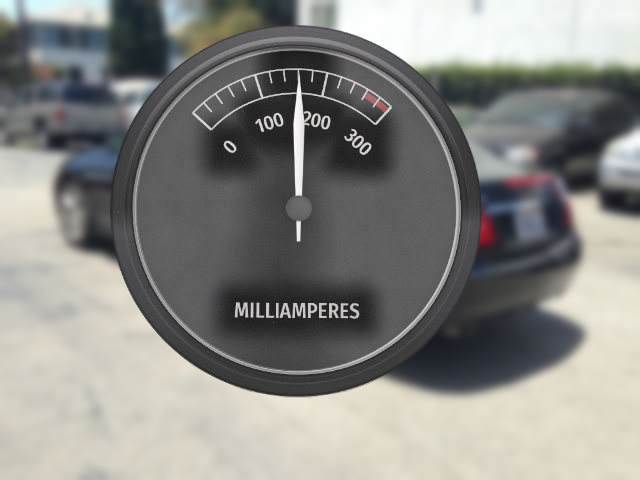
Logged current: value=160 unit=mA
